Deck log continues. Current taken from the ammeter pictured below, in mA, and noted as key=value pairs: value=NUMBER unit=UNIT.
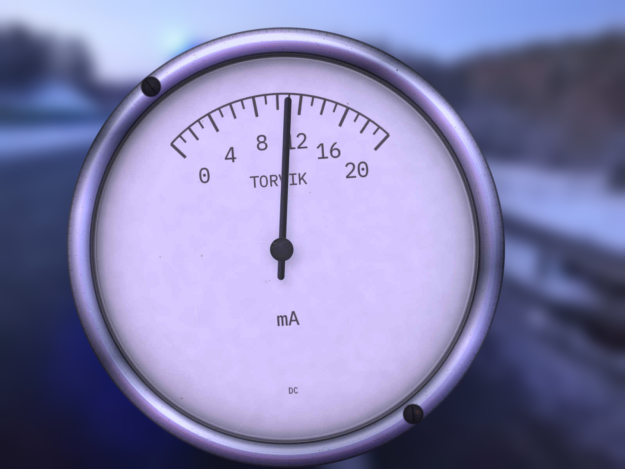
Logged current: value=11 unit=mA
